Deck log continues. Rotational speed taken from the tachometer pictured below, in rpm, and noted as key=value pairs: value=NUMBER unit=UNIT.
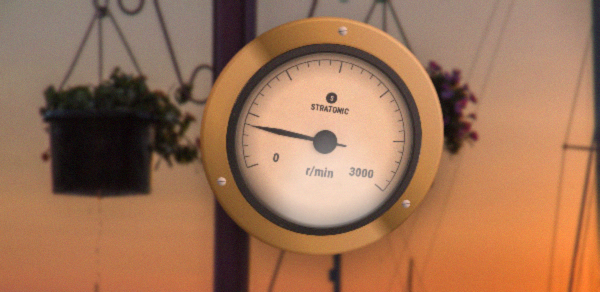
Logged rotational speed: value=400 unit=rpm
